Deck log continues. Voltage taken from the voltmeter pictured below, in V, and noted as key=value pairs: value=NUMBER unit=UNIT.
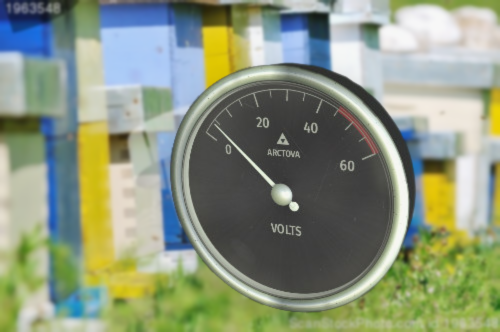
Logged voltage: value=5 unit=V
